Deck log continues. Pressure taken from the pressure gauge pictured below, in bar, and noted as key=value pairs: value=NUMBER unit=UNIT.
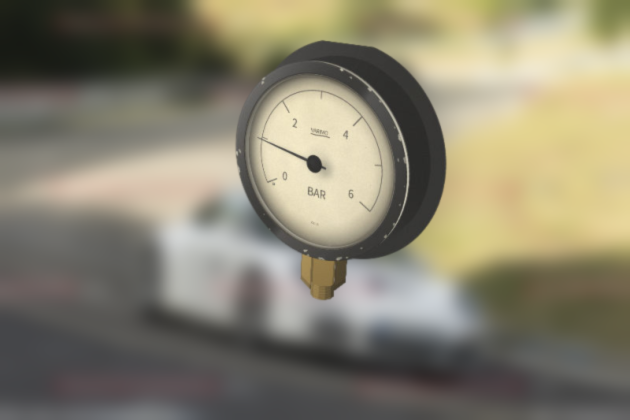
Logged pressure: value=1 unit=bar
